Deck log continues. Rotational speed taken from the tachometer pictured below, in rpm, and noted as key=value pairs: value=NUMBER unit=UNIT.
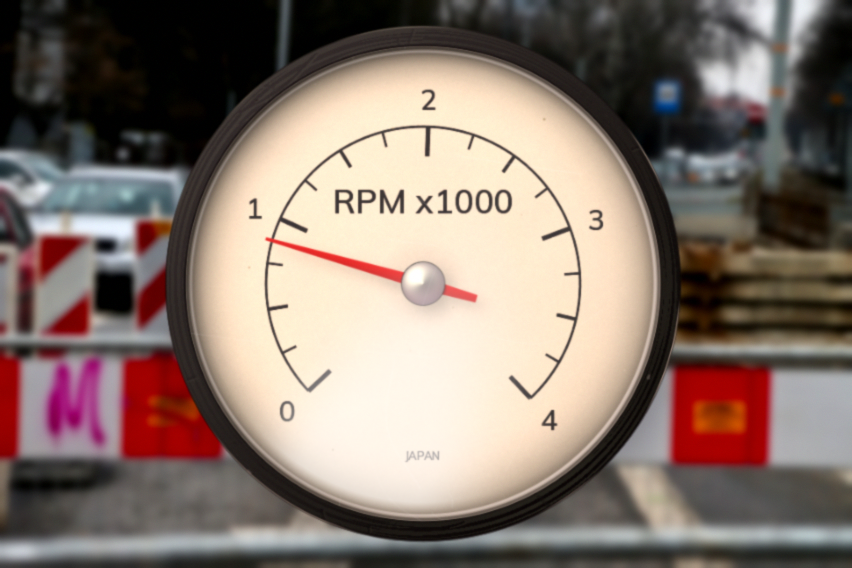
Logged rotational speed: value=875 unit=rpm
